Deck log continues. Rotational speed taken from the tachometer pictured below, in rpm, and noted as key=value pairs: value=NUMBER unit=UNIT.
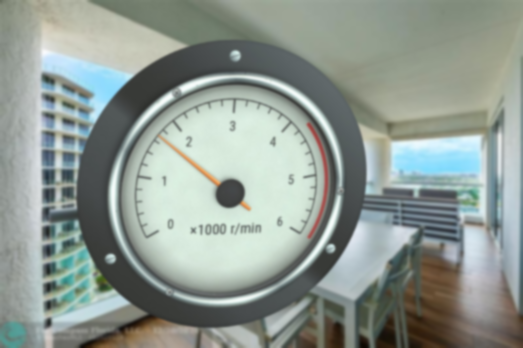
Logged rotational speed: value=1700 unit=rpm
